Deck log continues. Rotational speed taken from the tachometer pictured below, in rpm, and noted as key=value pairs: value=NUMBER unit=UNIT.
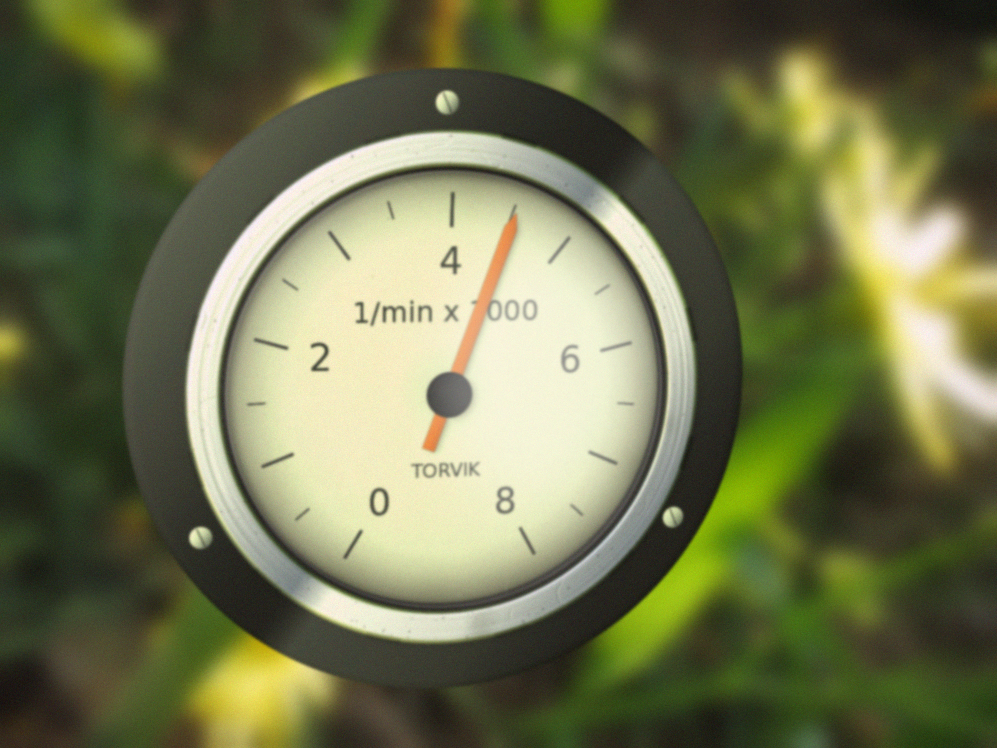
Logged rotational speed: value=4500 unit=rpm
